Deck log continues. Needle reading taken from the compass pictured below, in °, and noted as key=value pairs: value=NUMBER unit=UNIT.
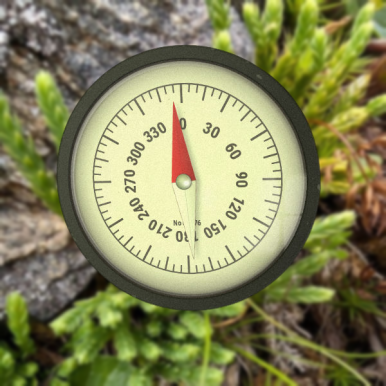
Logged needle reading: value=355 unit=°
